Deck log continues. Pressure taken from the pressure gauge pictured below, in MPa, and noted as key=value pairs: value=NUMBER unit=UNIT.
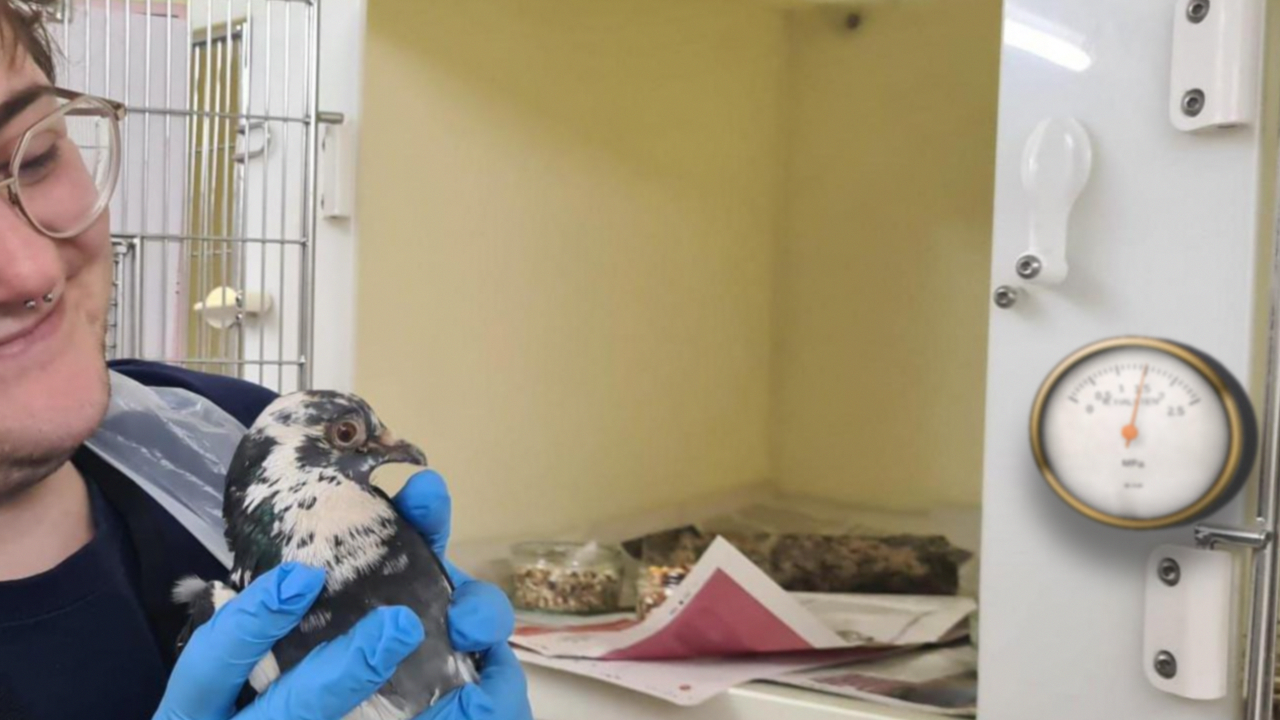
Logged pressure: value=1.5 unit=MPa
